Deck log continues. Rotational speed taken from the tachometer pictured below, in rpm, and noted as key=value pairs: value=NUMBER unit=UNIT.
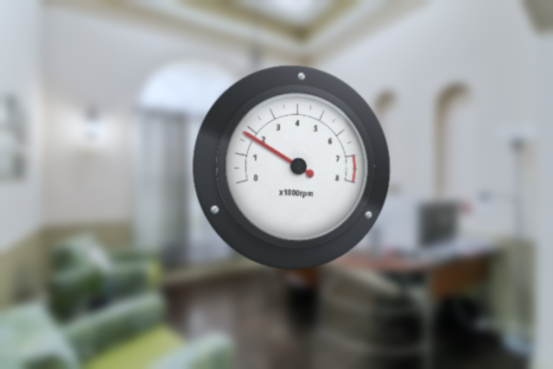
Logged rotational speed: value=1750 unit=rpm
